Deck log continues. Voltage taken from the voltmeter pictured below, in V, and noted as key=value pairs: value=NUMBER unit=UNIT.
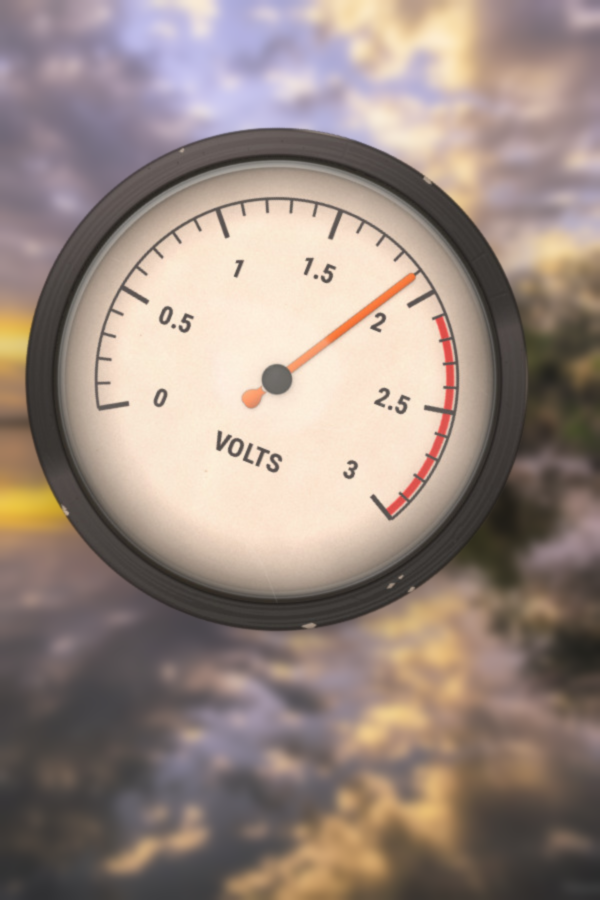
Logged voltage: value=1.9 unit=V
